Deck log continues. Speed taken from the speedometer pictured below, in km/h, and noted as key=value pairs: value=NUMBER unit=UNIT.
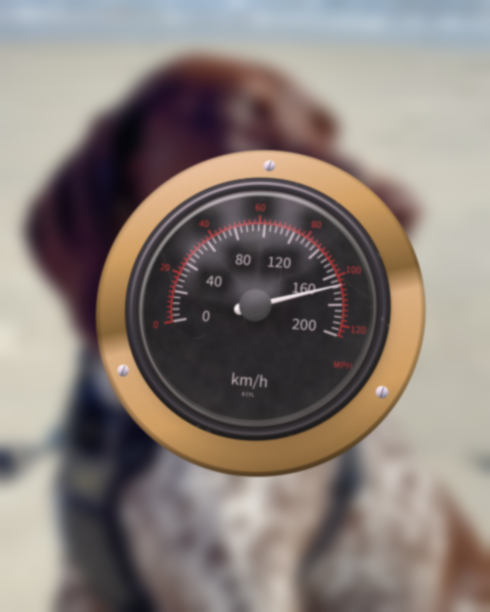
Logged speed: value=168 unit=km/h
